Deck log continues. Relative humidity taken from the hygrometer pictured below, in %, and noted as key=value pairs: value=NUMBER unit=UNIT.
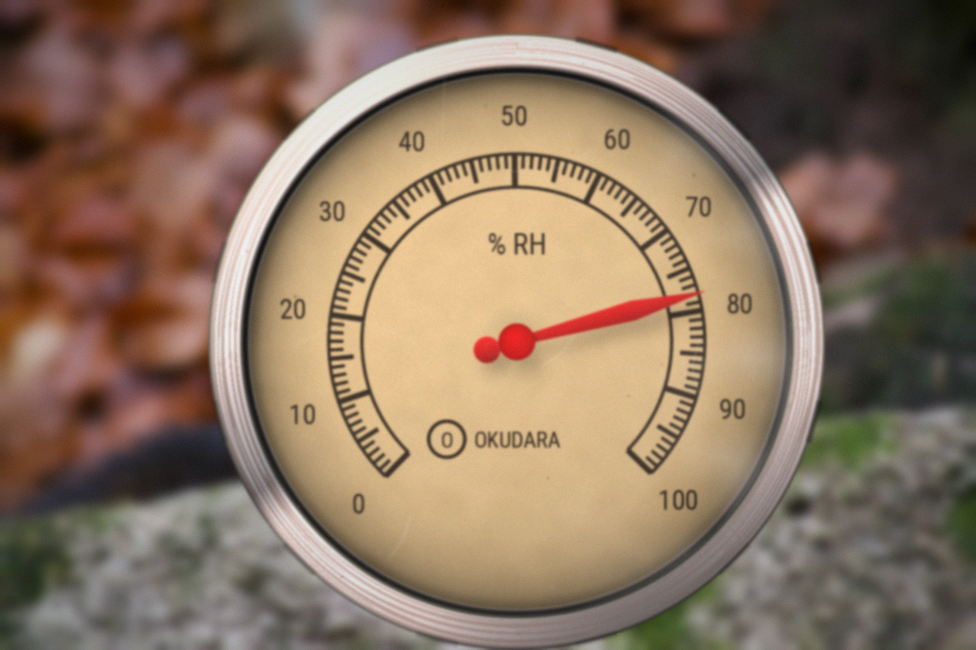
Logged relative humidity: value=78 unit=%
